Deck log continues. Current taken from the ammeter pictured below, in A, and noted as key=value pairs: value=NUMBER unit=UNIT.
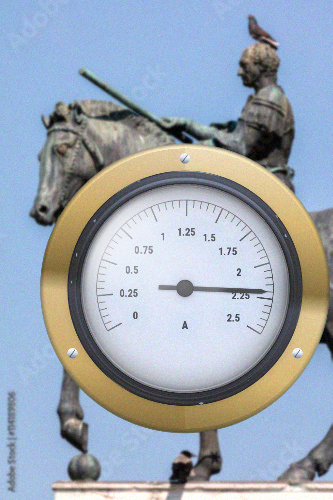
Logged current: value=2.2 unit=A
